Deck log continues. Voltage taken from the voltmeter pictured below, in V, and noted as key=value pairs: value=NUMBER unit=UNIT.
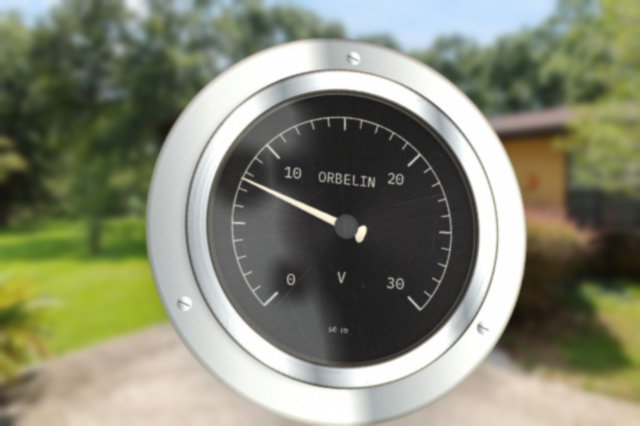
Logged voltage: value=7.5 unit=V
